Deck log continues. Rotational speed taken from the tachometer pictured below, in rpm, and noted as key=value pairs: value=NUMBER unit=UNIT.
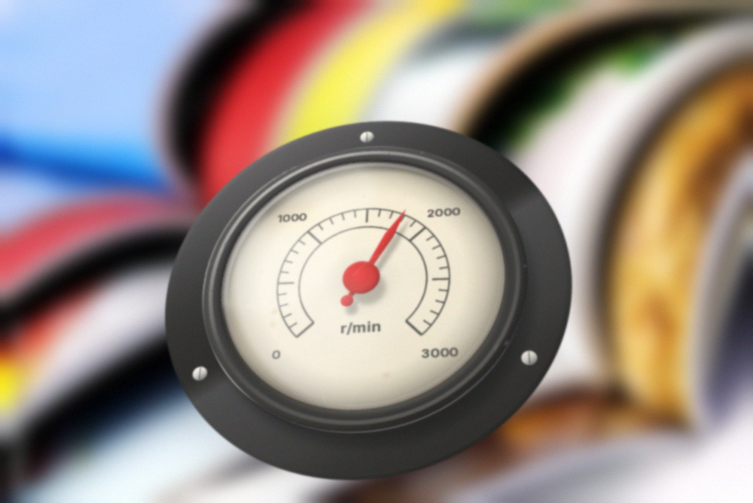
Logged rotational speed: value=1800 unit=rpm
